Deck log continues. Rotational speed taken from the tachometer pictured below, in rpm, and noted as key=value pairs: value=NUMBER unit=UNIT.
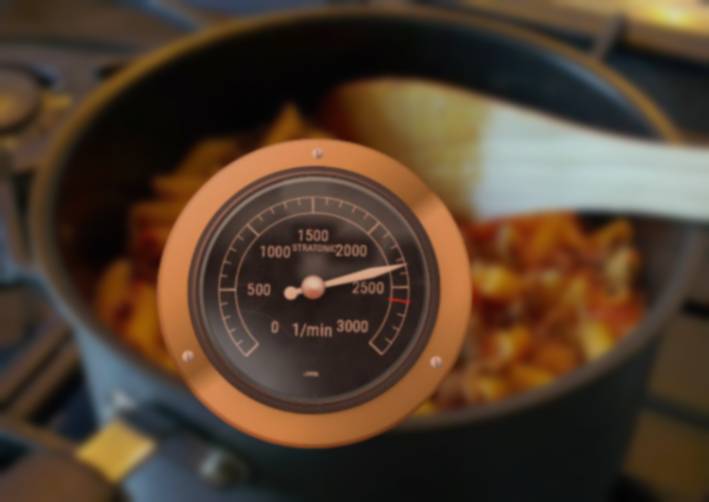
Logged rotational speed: value=2350 unit=rpm
